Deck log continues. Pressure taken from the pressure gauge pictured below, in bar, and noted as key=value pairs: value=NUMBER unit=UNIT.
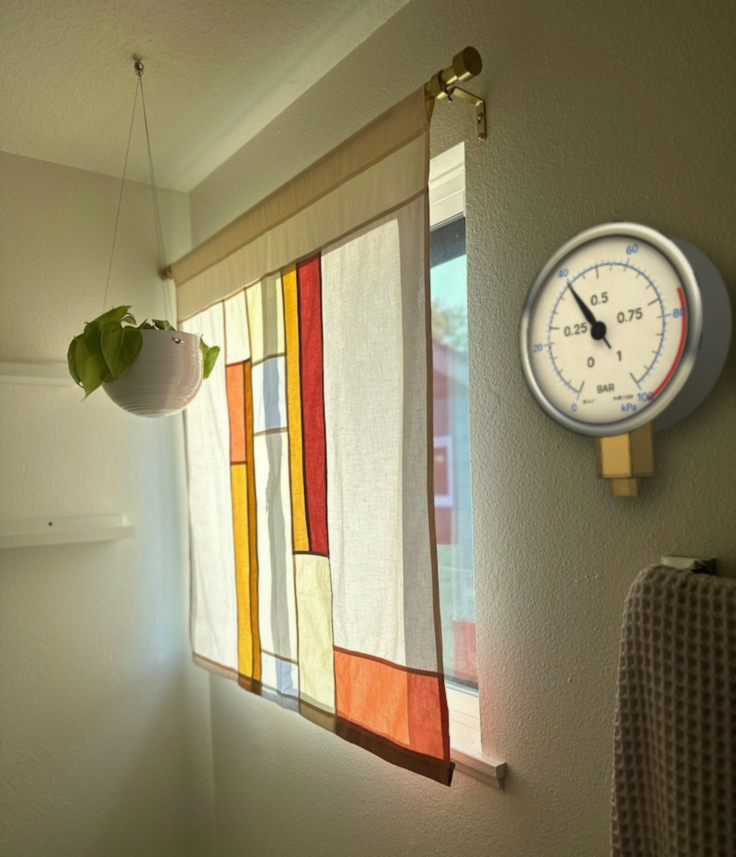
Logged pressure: value=0.4 unit=bar
